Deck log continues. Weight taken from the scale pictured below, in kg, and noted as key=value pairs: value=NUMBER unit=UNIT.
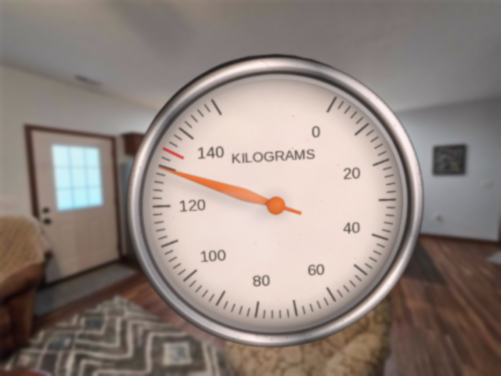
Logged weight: value=130 unit=kg
